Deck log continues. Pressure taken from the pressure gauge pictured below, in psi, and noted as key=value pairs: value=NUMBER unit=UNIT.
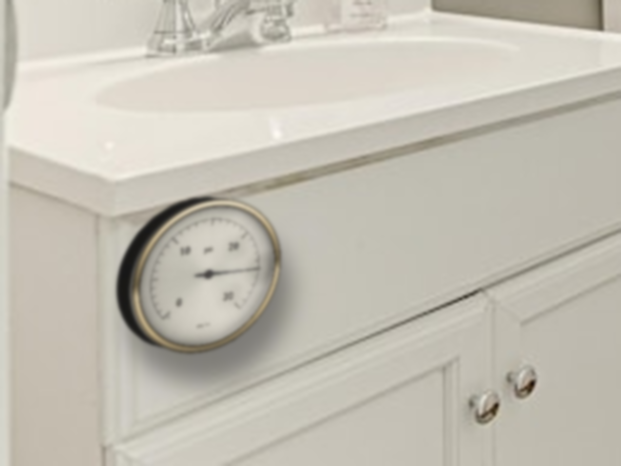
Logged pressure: value=25 unit=psi
